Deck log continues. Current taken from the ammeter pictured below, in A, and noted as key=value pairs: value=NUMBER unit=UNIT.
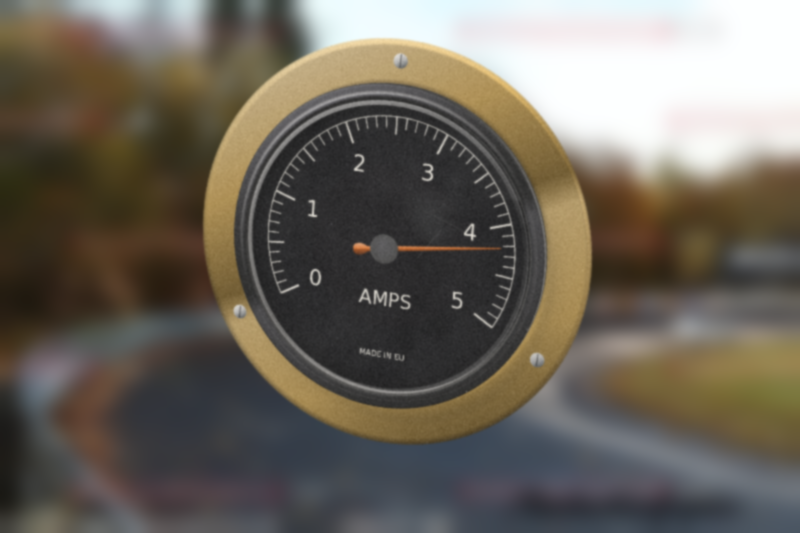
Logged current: value=4.2 unit=A
